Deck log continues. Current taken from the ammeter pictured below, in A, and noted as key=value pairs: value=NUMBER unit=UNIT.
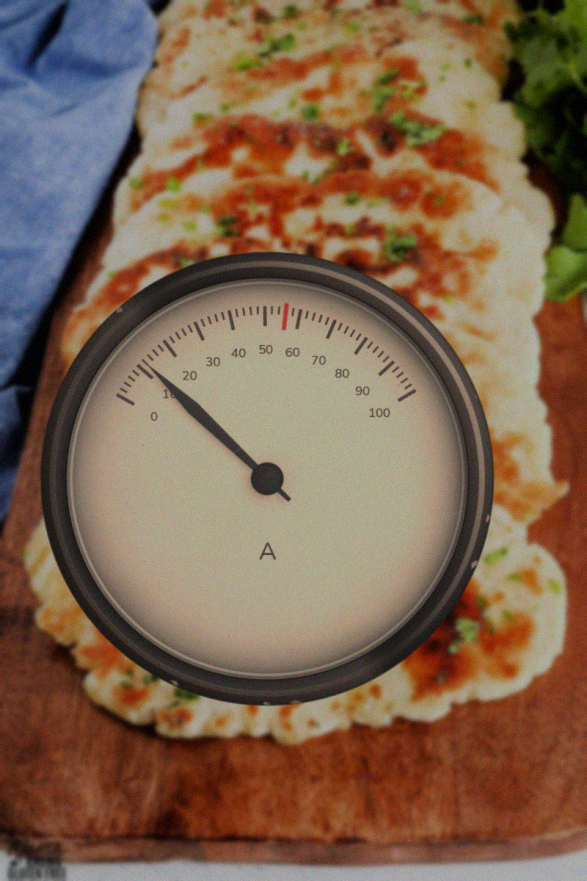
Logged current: value=12 unit=A
